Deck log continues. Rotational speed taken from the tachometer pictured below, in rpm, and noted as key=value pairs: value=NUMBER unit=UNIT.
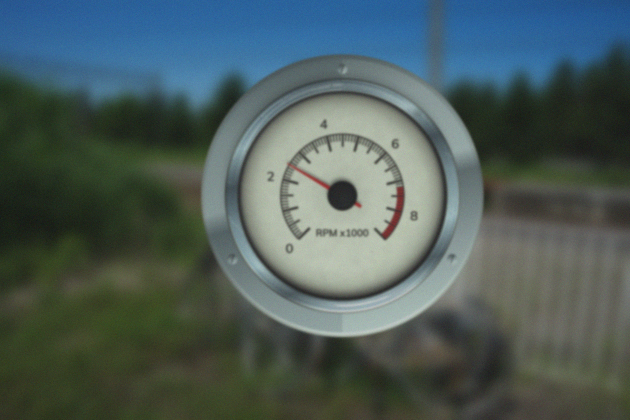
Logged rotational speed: value=2500 unit=rpm
